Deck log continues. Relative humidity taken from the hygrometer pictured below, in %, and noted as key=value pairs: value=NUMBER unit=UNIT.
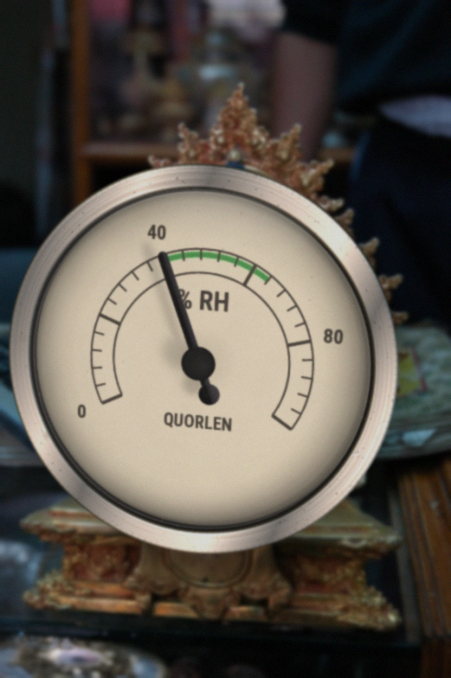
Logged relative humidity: value=40 unit=%
